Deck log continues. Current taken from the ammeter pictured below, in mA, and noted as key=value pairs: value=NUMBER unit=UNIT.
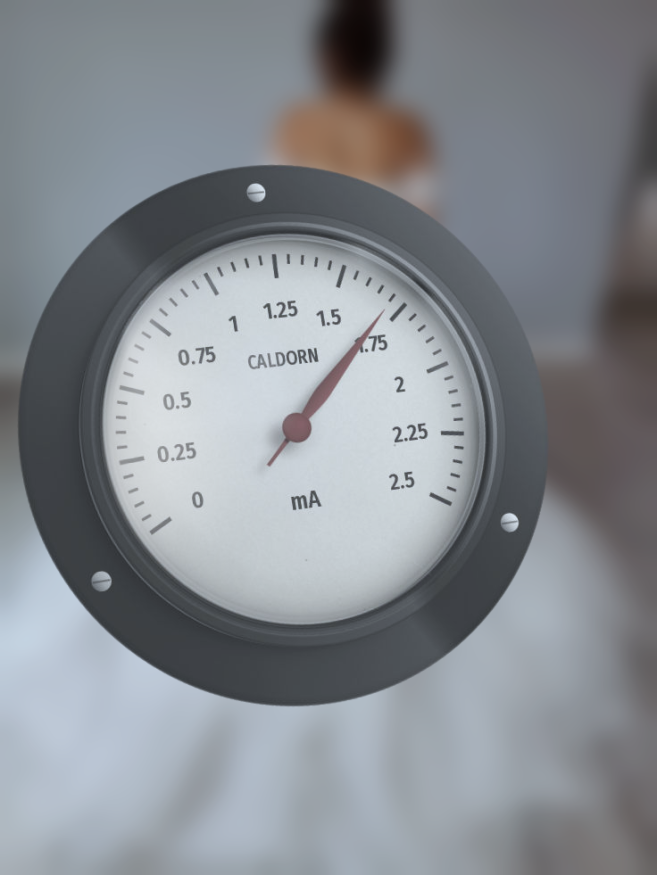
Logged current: value=1.7 unit=mA
